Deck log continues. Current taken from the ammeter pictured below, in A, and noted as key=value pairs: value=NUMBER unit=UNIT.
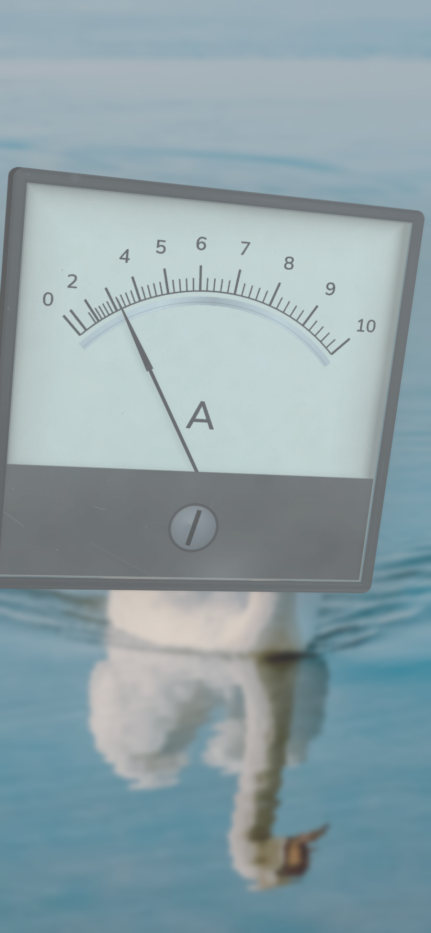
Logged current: value=3.2 unit=A
